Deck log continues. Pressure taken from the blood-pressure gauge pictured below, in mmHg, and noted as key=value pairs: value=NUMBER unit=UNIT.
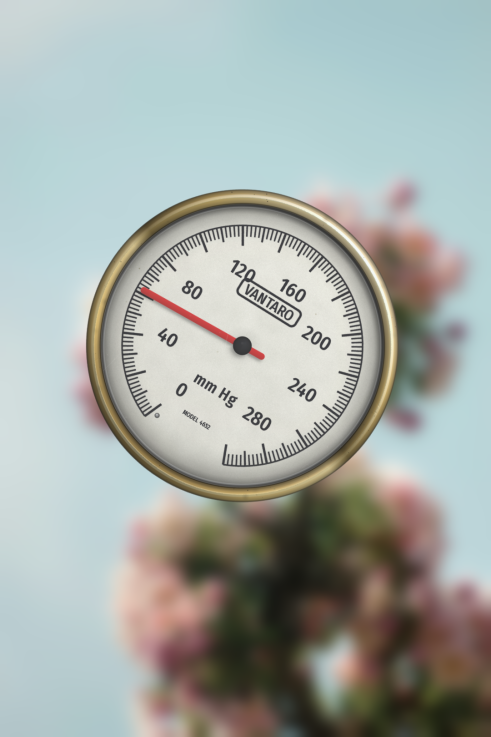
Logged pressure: value=62 unit=mmHg
